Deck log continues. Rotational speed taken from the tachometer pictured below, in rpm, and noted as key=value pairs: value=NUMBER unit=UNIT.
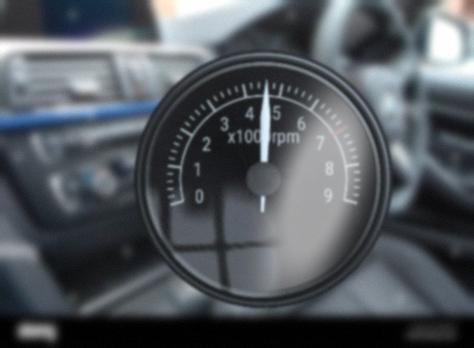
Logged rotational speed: value=4600 unit=rpm
